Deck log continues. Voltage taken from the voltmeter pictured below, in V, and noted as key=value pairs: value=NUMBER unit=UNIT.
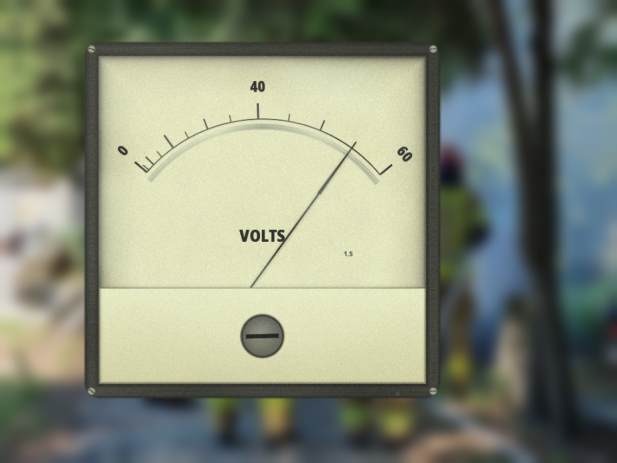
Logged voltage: value=55 unit=V
